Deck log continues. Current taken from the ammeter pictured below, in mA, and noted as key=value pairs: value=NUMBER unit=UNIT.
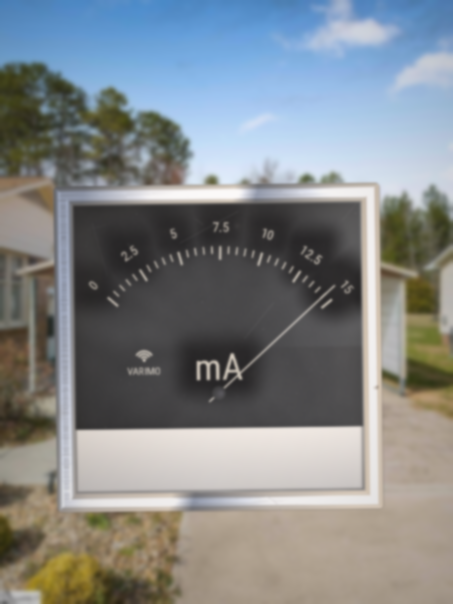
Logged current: value=14.5 unit=mA
